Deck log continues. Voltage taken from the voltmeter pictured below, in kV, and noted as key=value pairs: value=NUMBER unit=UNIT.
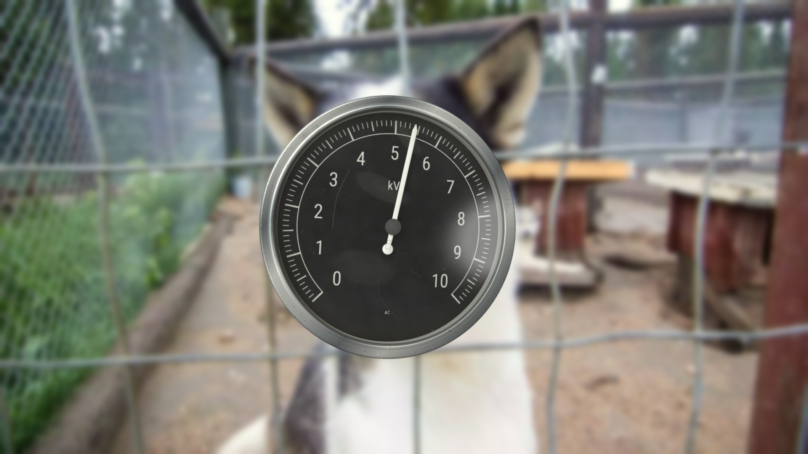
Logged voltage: value=5.4 unit=kV
